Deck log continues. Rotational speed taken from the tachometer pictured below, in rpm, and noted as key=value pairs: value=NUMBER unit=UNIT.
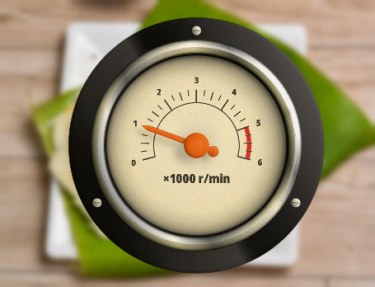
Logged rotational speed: value=1000 unit=rpm
